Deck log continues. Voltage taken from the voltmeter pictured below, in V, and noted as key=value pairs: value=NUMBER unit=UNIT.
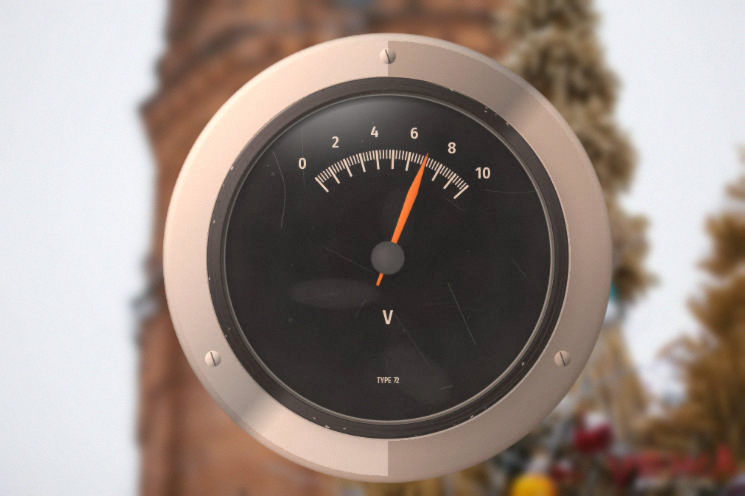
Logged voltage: value=7 unit=V
